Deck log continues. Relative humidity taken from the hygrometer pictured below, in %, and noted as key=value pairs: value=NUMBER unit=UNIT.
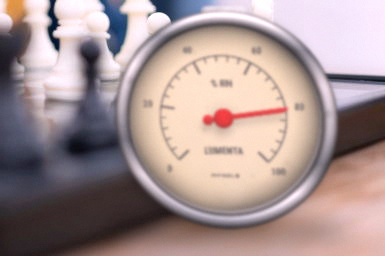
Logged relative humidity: value=80 unit=%
